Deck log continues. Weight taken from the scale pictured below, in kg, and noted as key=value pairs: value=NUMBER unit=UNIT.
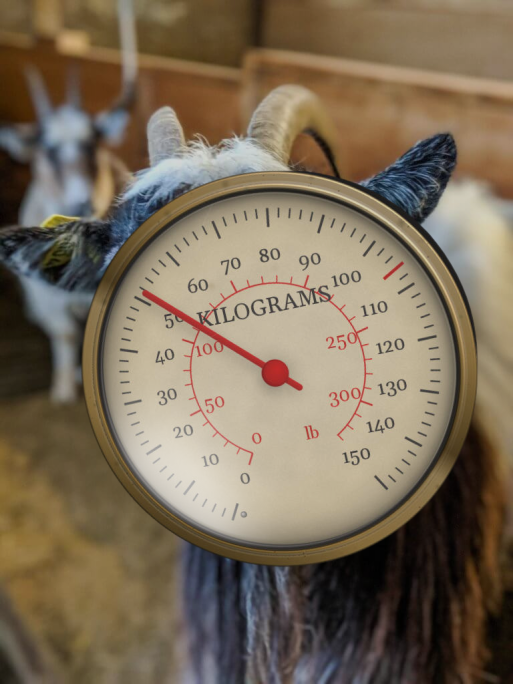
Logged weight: value=52 unit=kg
